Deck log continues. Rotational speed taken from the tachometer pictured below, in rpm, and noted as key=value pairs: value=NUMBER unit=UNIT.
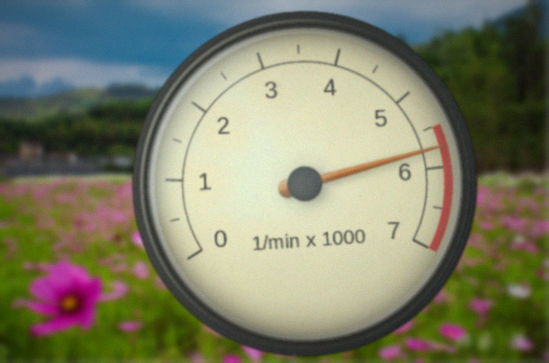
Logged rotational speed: value=5750 unit=rpm
